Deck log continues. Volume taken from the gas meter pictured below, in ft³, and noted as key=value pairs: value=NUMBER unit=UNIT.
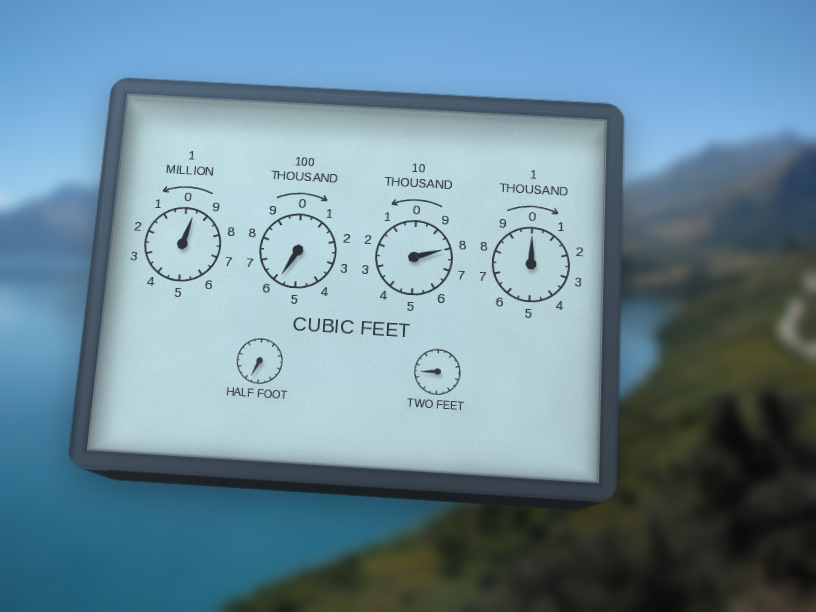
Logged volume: value=958000 unit=ft³
